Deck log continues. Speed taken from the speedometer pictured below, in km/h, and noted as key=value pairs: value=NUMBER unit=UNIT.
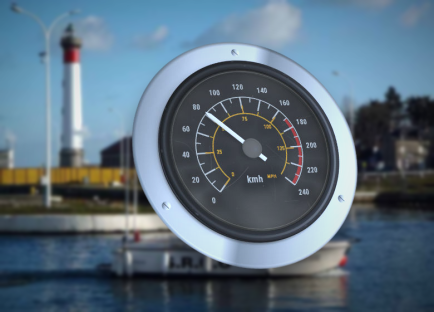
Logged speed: value=80 unit=km/h
